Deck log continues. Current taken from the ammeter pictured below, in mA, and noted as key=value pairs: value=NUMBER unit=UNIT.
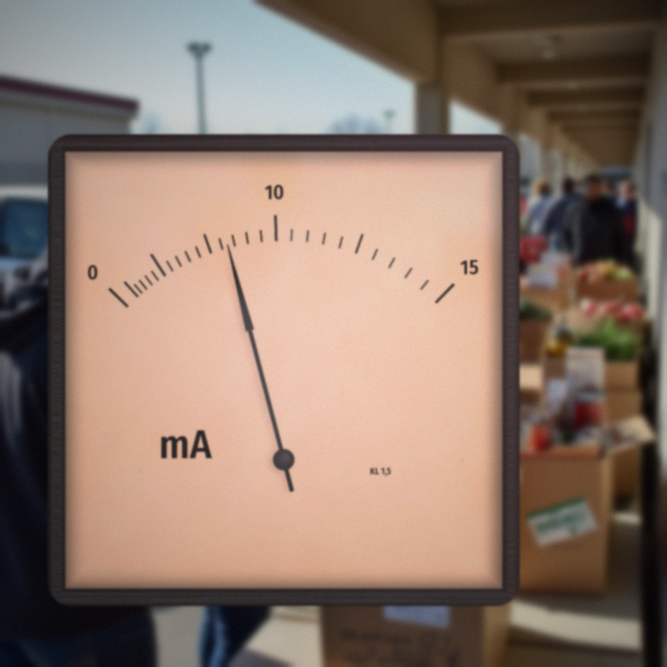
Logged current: value=8.25 unit=mA
